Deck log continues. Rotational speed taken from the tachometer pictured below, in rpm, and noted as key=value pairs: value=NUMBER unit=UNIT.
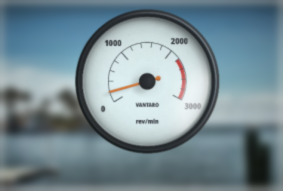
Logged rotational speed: value=200 unit=rpm
